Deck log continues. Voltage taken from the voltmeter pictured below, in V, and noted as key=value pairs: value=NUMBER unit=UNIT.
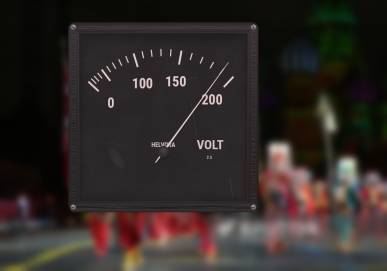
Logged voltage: value=190 unit=V
